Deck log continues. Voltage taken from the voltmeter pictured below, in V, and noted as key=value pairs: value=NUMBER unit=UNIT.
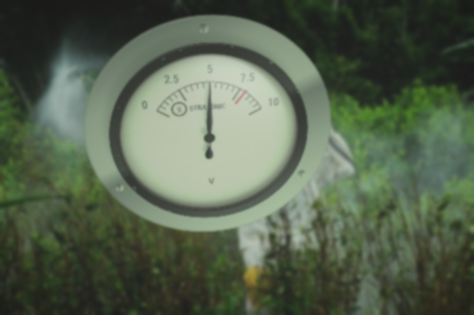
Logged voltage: value=5 unit=V
